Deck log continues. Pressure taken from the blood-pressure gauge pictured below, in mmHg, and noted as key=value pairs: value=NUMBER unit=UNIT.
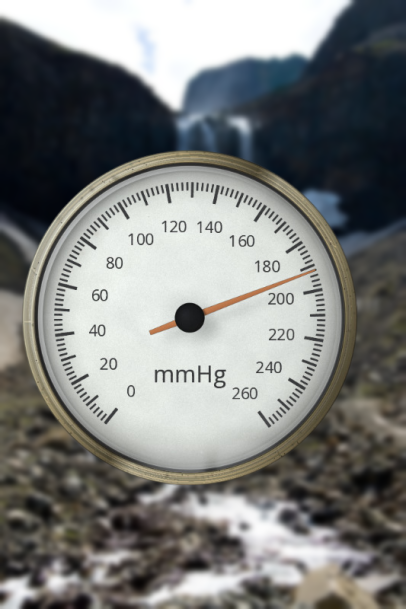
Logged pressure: value=192 unit=mmHg
